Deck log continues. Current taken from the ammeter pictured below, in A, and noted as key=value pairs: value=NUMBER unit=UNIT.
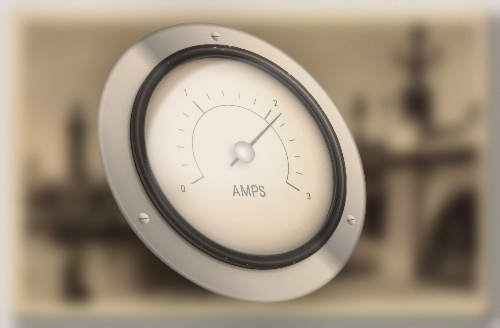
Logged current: value=2.1 unit=A
